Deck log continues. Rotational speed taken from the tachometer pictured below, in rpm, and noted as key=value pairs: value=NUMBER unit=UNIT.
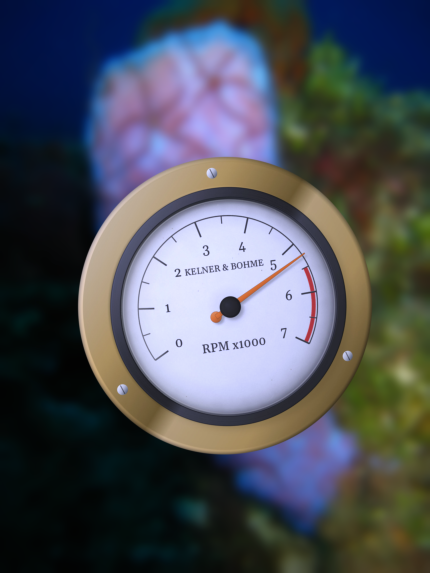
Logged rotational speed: value=5250 unit=rpm
